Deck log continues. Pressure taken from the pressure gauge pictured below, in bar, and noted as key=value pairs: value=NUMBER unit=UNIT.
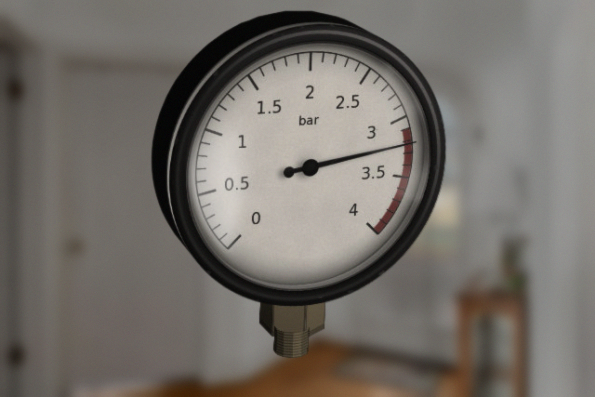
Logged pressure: value=3.2 unit=bar
